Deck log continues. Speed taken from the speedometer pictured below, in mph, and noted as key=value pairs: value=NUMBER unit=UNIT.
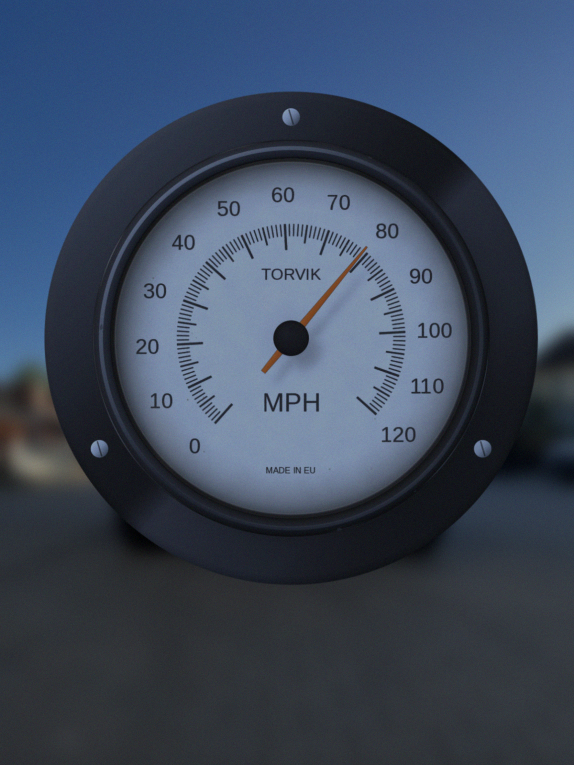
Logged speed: value=79 unit=mph
